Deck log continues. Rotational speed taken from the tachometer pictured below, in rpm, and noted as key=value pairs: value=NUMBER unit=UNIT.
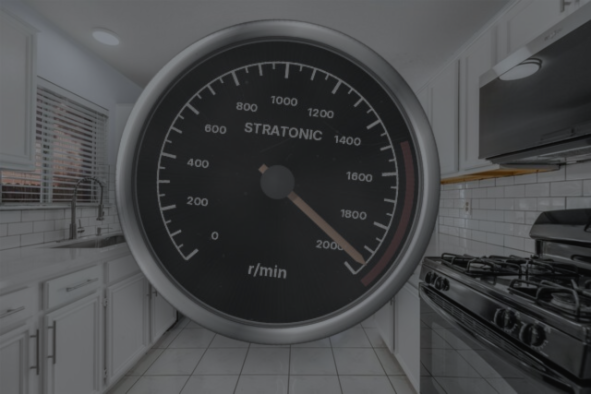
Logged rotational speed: value=1950 unit=rpm
